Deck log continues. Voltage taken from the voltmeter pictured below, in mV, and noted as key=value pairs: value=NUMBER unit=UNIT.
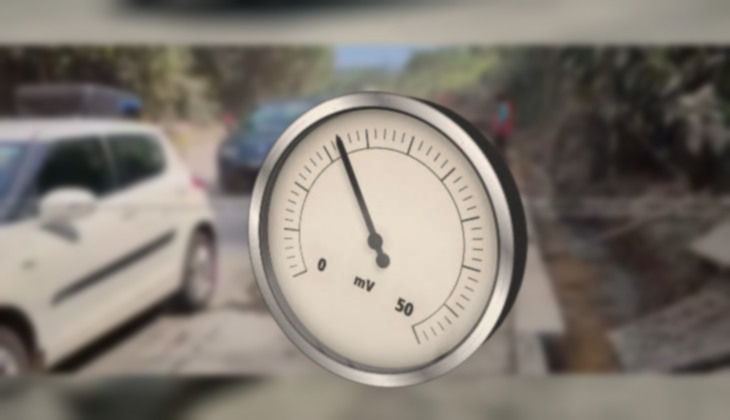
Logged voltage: value=17 unit=mV
